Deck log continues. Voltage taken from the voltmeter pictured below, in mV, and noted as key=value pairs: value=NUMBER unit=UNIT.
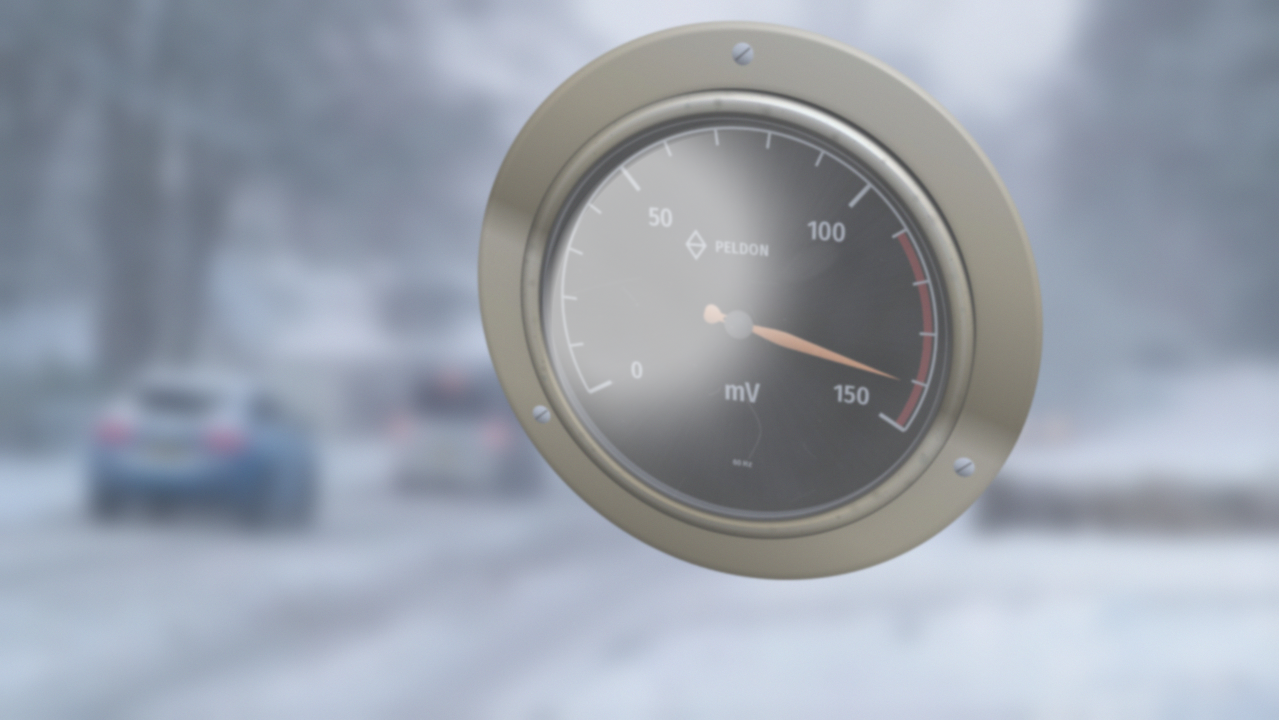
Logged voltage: value=140 unit=mV
